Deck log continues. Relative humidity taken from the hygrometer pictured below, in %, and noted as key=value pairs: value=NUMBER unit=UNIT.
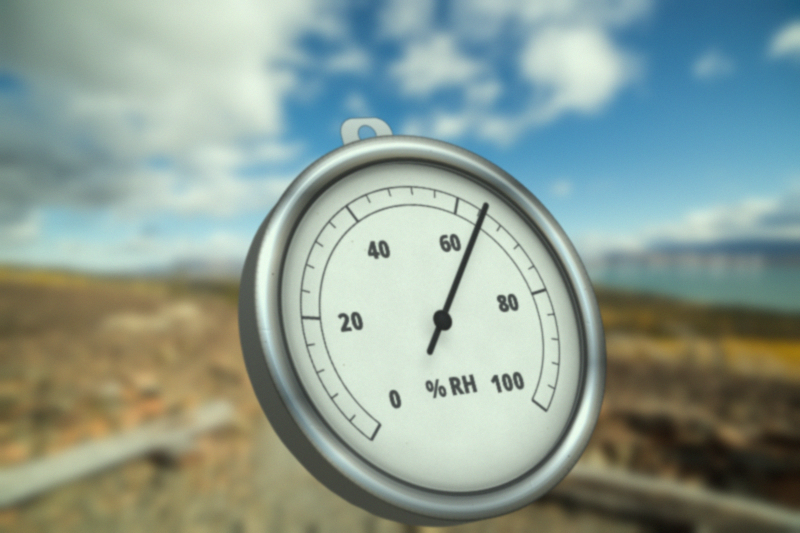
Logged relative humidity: value=64 unit=%
